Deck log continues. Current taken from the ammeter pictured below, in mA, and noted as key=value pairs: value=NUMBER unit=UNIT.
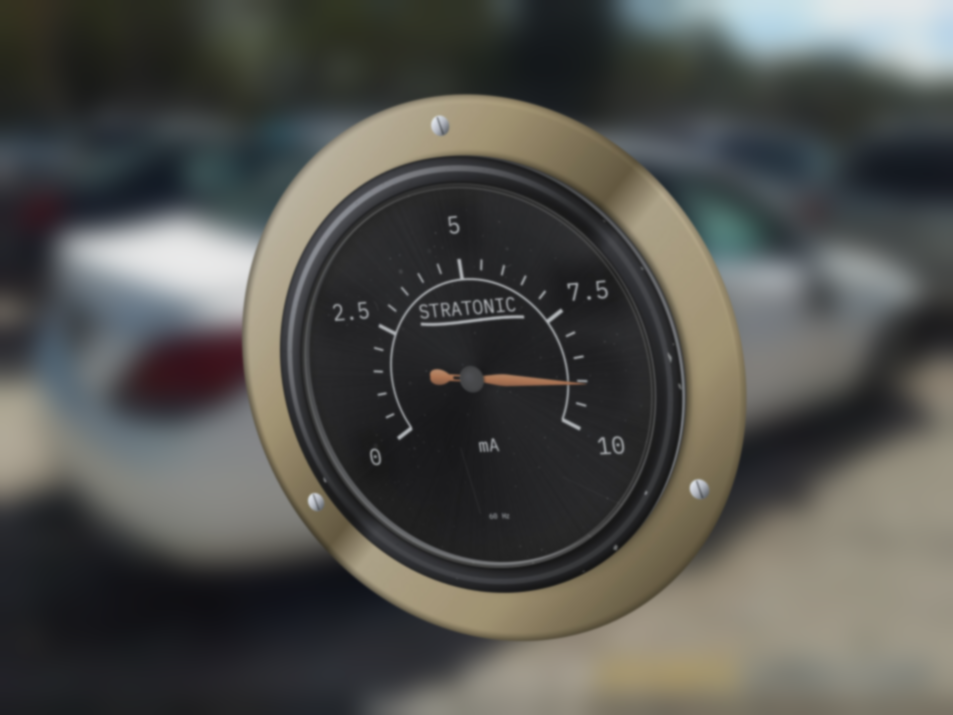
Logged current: value=9 unit=mA
